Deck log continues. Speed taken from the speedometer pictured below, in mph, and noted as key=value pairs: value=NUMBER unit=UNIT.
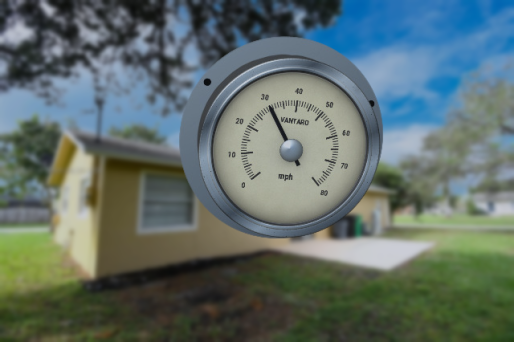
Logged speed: value=30 unit=mph
